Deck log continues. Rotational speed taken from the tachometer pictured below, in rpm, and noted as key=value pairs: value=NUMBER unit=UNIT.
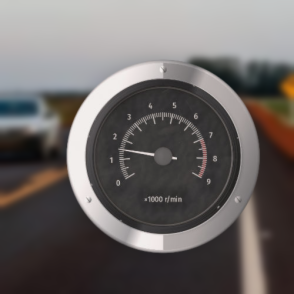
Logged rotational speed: value=1500 unit=rpm
